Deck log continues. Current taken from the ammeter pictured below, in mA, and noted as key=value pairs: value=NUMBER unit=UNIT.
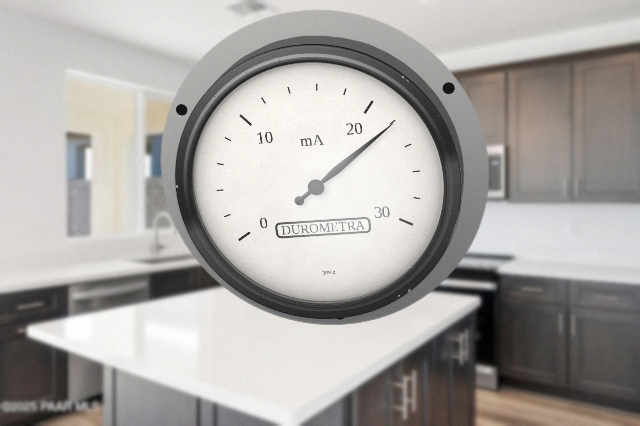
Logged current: value=22 unit=mA
